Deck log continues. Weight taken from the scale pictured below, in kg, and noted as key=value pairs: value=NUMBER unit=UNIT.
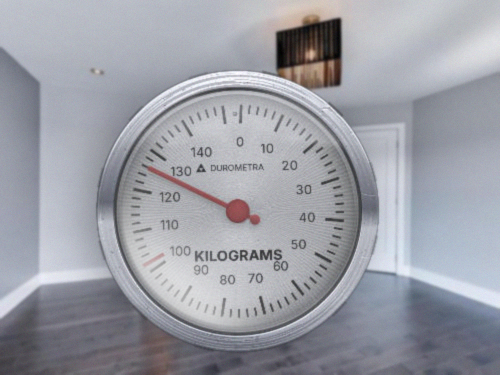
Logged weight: value=126 unit=kg
